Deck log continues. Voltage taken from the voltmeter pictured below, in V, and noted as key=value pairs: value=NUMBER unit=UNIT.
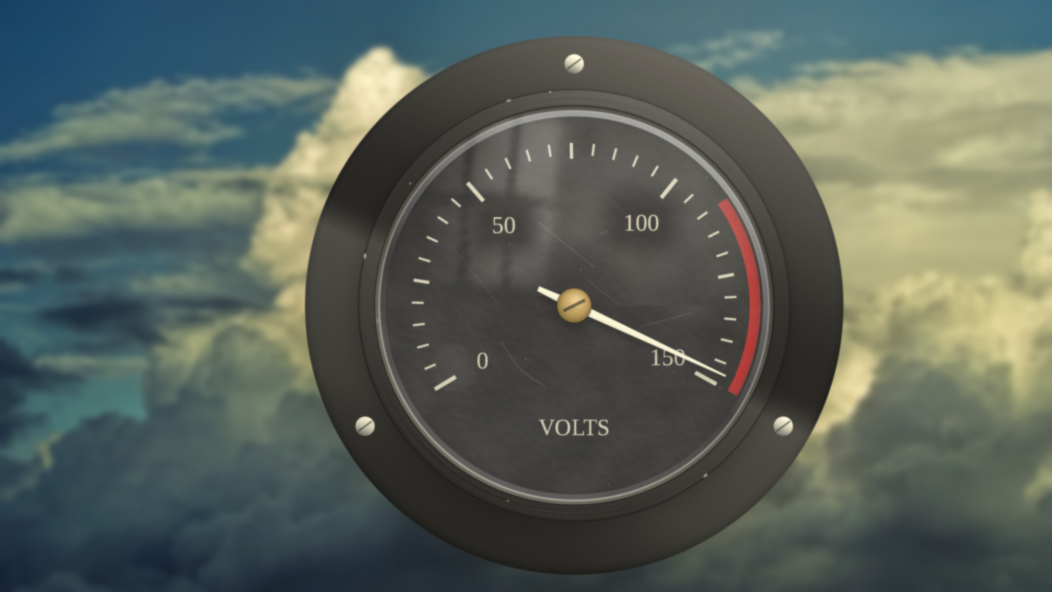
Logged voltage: value=147.5 unit=V
